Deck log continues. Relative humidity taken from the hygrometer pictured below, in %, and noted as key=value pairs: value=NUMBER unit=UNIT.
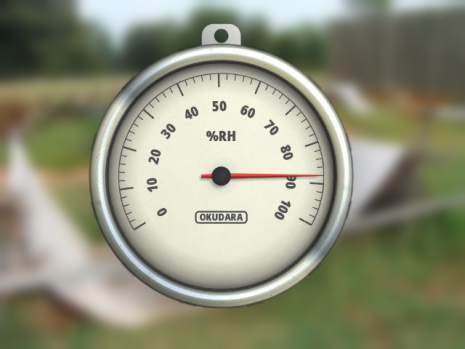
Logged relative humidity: value=88 unit=%
